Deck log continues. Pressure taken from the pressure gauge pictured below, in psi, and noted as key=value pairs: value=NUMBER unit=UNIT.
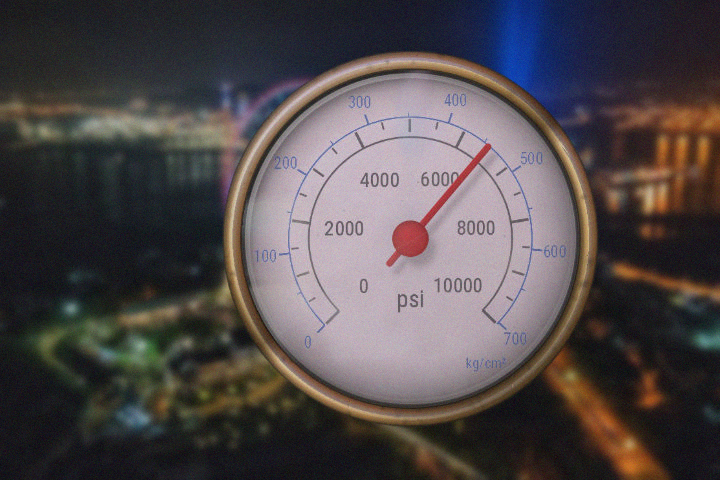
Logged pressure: value=6500 unit=psi
